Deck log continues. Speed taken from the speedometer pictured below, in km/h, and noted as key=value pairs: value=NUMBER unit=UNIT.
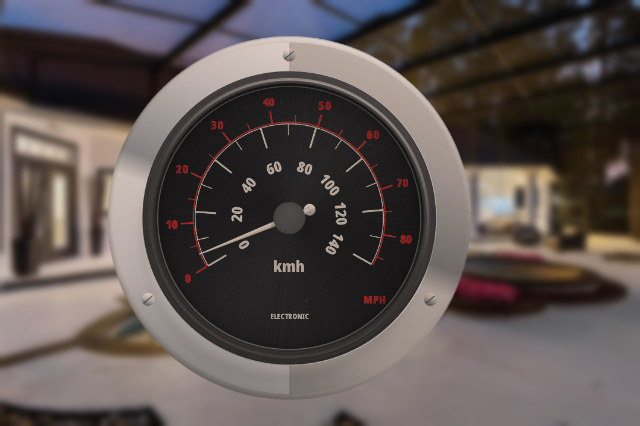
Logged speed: value=5 unit=km/h
